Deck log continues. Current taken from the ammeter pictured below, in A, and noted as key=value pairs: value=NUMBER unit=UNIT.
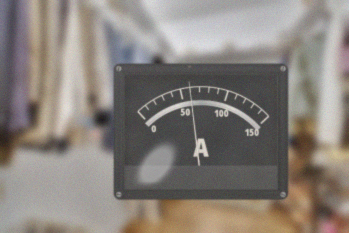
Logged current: value=60 unit=A
